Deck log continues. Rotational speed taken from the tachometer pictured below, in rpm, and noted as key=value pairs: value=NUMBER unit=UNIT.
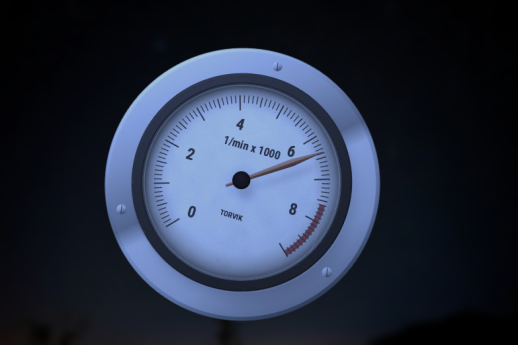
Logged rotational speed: value=6400 unit=rpm
